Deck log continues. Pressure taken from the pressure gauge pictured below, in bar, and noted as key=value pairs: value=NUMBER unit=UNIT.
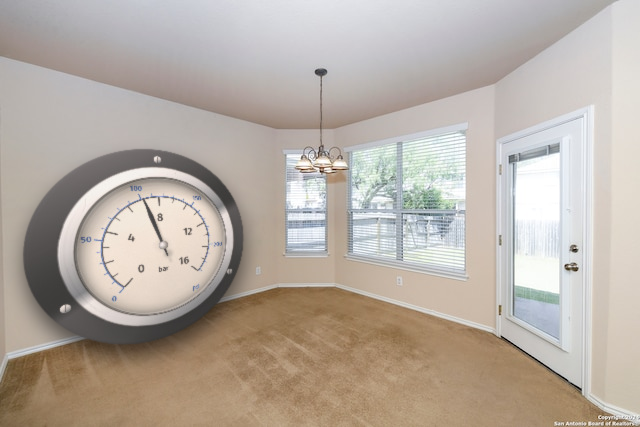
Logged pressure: value=7 unit=bar
